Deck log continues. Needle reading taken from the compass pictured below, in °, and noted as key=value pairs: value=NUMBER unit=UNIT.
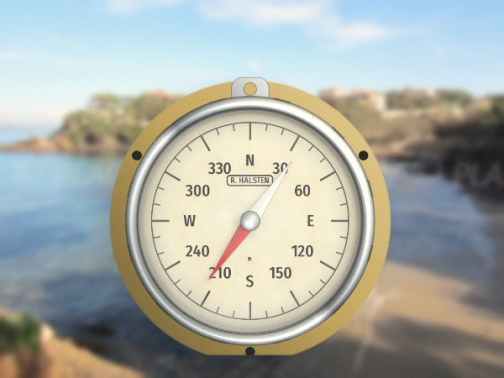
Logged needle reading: value=215 unit=°
